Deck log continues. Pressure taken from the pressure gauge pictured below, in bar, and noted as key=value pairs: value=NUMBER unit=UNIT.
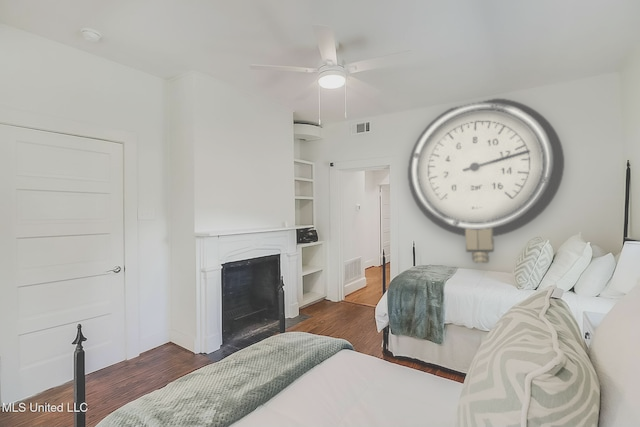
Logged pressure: value=12.5 unit=bar
